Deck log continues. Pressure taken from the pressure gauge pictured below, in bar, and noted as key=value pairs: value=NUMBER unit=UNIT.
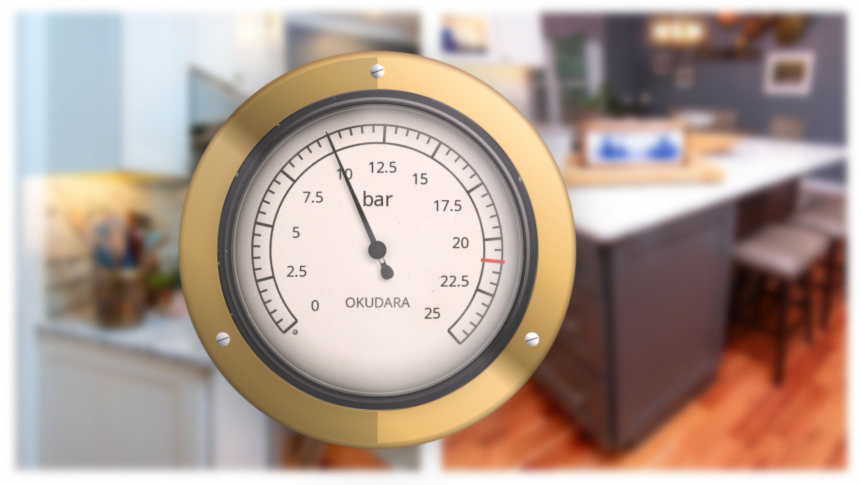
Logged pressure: value=10 unit=bar
